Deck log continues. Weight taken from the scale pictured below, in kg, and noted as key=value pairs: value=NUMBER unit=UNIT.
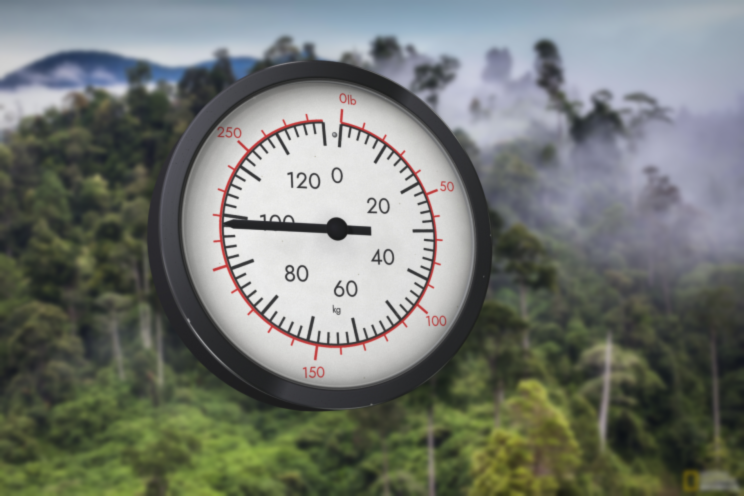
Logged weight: value=98 unit=kg
